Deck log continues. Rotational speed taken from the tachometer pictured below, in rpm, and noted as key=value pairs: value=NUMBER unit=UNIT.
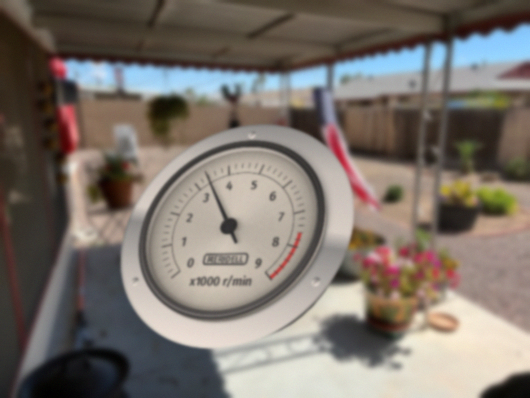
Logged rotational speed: value=3400 unit=rpm
